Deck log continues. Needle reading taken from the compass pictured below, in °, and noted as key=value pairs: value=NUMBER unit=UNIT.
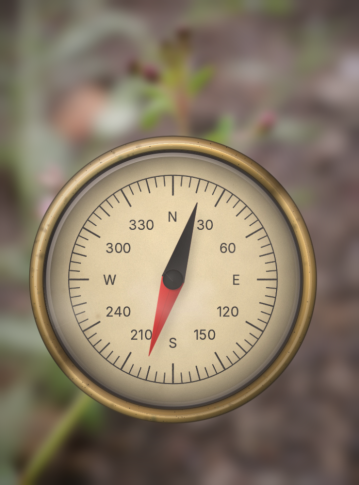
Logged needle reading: value=197.5 unit=°
